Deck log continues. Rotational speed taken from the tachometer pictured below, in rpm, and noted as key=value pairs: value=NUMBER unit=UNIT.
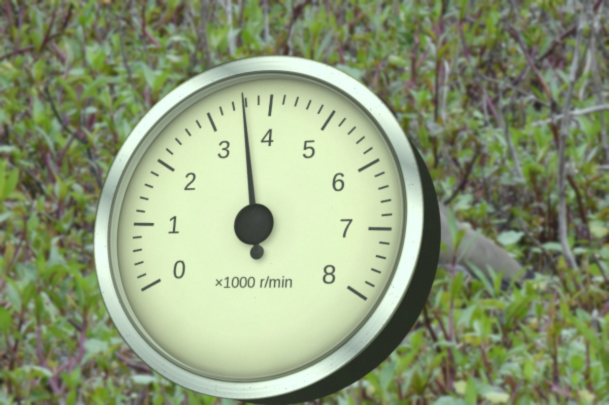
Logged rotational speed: value=3600 unit=rpm
